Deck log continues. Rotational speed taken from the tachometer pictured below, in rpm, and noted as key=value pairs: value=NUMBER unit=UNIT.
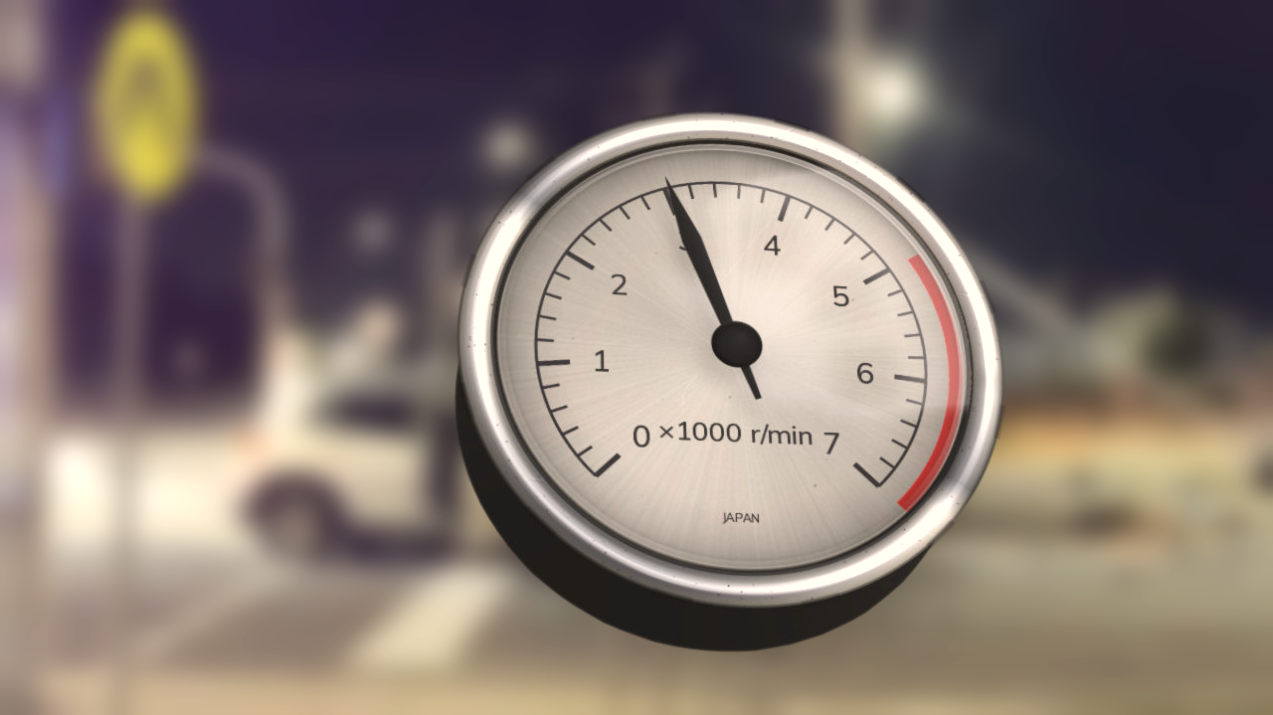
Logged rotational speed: value=3000 unit=rpm
